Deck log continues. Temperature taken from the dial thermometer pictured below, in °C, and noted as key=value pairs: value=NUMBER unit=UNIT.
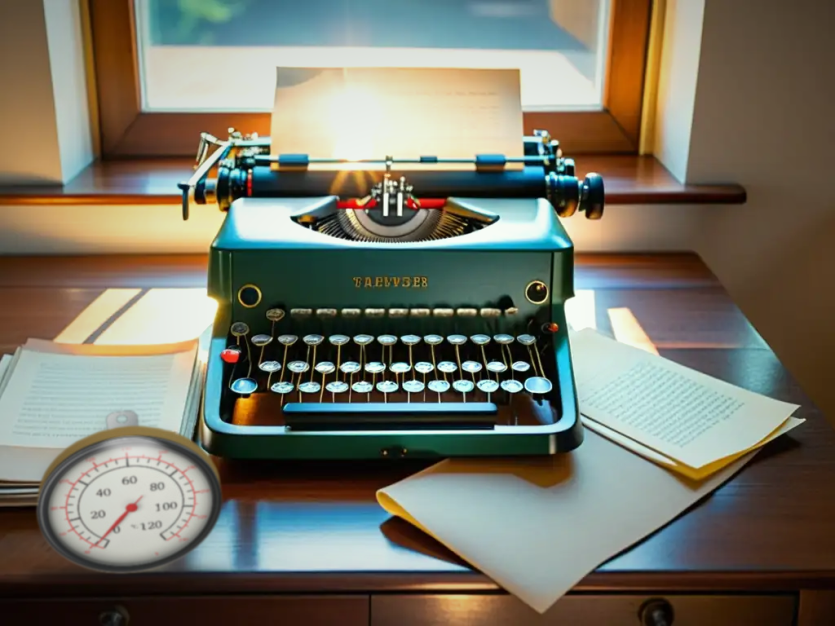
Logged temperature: value=4 unit=°C
